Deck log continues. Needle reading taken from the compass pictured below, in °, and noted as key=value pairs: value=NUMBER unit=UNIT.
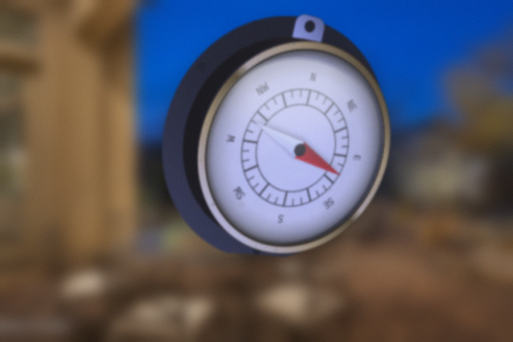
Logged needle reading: value=110 unit=°
